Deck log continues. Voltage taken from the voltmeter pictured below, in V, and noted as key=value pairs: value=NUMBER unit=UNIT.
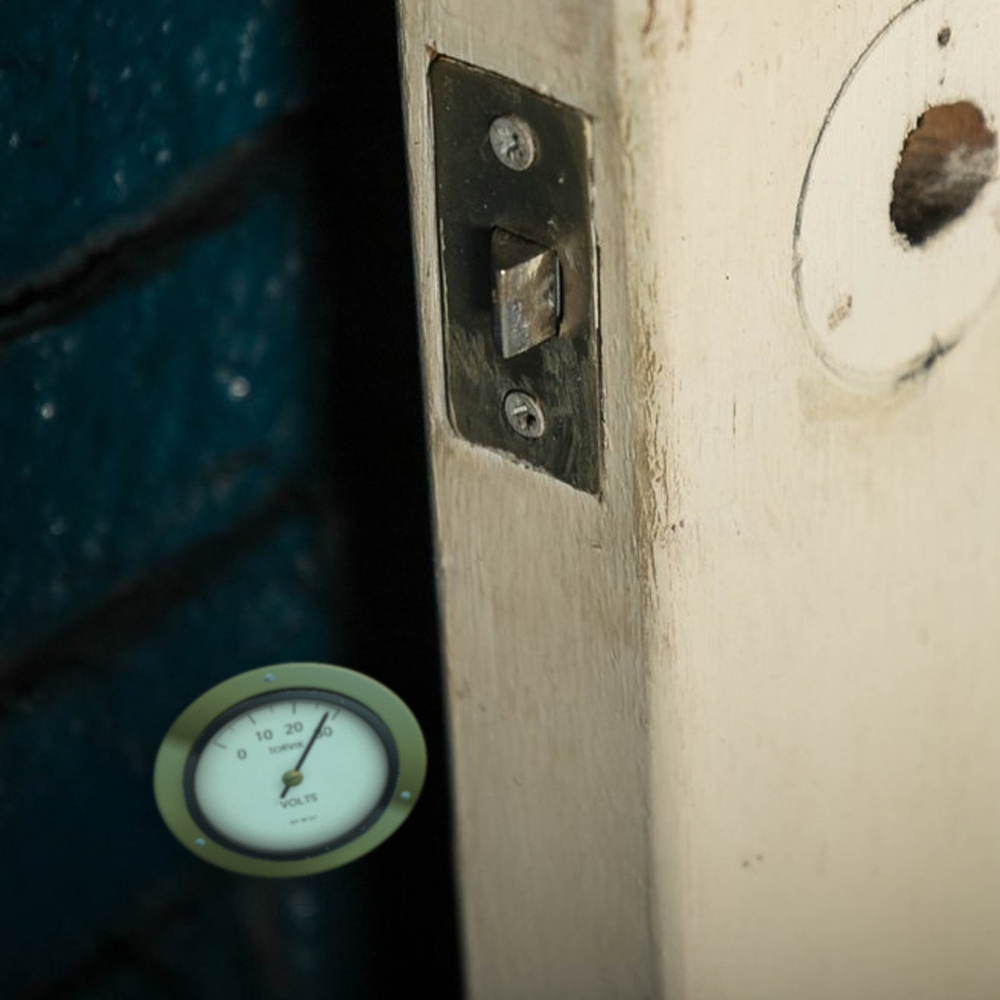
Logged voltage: value=27.5 unit=V
